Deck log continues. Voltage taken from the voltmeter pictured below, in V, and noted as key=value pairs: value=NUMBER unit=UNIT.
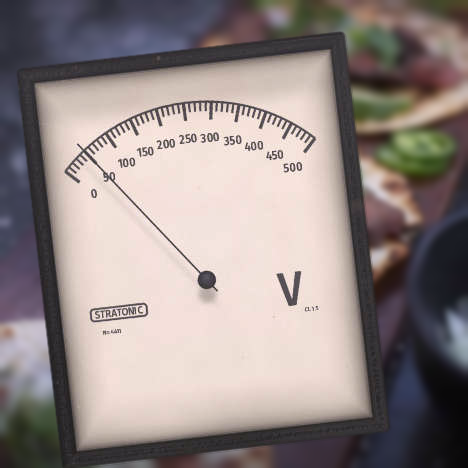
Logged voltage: value=50 unit=V
